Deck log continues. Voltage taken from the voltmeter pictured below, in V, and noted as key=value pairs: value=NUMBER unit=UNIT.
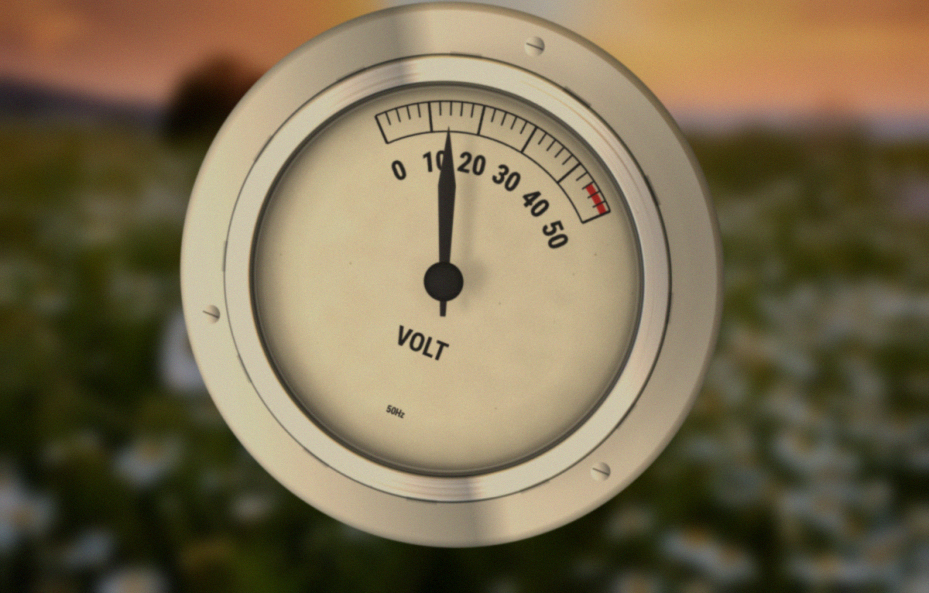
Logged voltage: value=14 unit=V
